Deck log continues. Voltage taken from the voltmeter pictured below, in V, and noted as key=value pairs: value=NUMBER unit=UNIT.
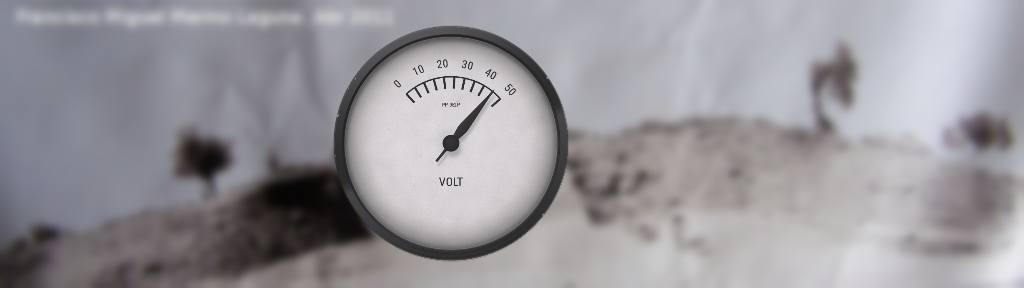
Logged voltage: value=45 unit=V
